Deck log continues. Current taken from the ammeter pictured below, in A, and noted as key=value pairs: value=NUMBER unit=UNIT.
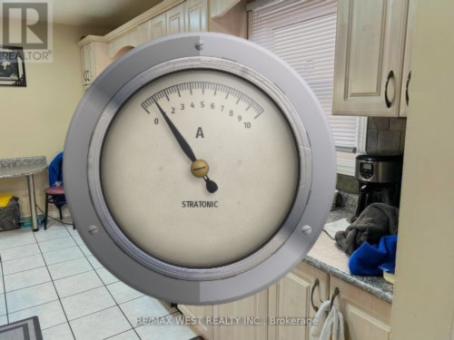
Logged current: value=1 unit=A
